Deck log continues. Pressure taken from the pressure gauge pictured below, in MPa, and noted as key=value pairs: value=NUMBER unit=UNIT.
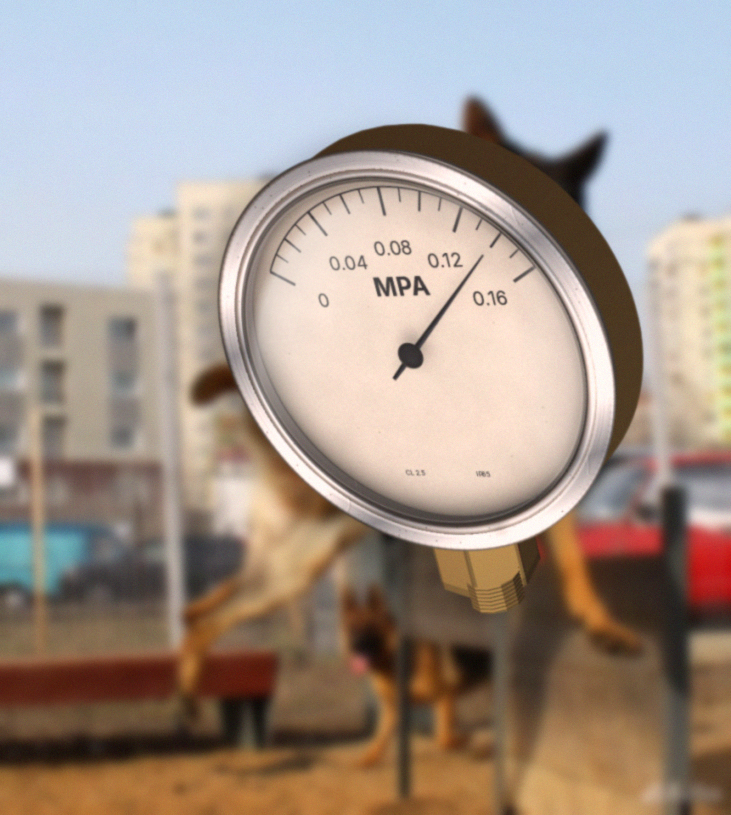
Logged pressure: value=0.14 unit=MPa
